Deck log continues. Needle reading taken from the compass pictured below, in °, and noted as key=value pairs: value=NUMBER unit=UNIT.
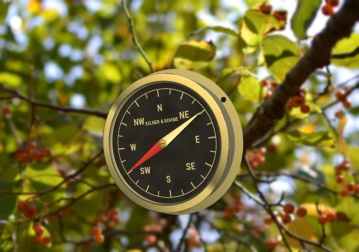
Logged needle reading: value=240 unit=°
